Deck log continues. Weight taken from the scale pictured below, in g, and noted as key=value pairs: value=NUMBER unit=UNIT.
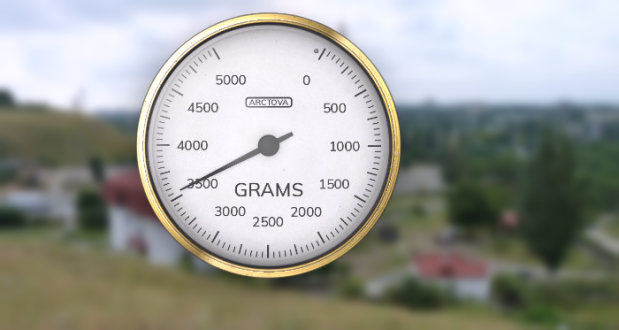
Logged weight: value=3550 unit=g
